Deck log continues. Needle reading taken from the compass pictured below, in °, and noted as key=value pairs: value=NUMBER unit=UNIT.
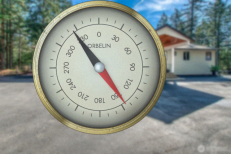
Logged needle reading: value=145 unit=°
